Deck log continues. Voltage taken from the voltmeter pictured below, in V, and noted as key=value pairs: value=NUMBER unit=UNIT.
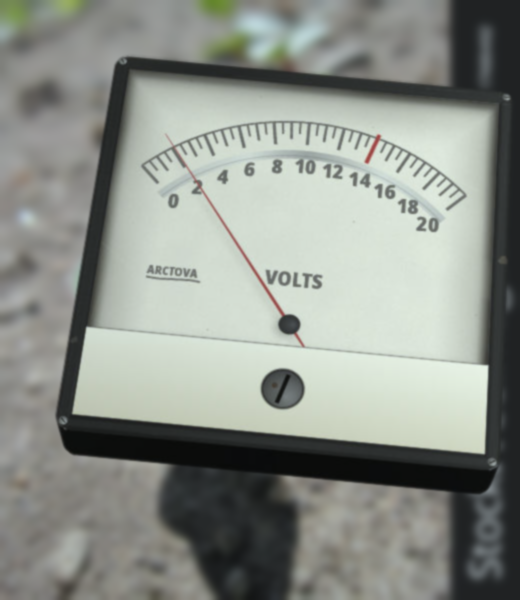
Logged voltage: value=2 unit=V
